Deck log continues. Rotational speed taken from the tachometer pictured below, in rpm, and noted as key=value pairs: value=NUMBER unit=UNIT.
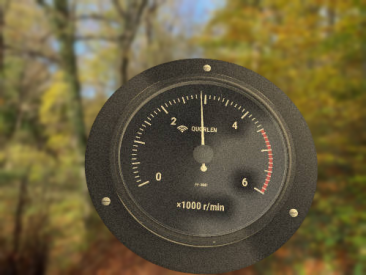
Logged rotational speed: value=2900 unit=rpm
